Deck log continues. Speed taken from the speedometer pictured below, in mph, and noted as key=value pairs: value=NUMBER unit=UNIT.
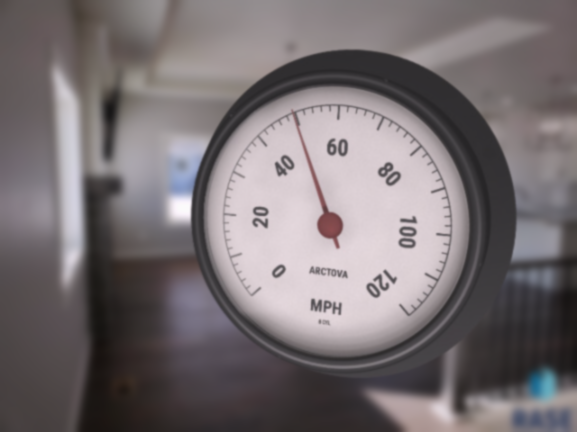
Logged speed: value=50 unit=mph
